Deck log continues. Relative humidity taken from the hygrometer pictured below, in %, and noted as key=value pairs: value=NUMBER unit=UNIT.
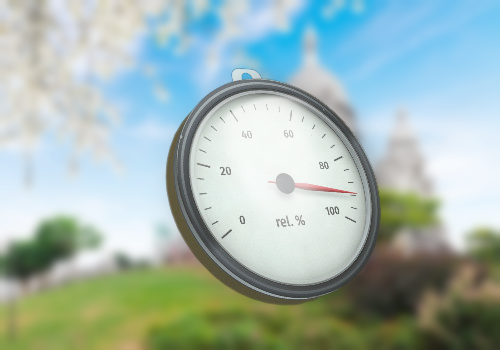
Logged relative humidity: value=92 unit=%
